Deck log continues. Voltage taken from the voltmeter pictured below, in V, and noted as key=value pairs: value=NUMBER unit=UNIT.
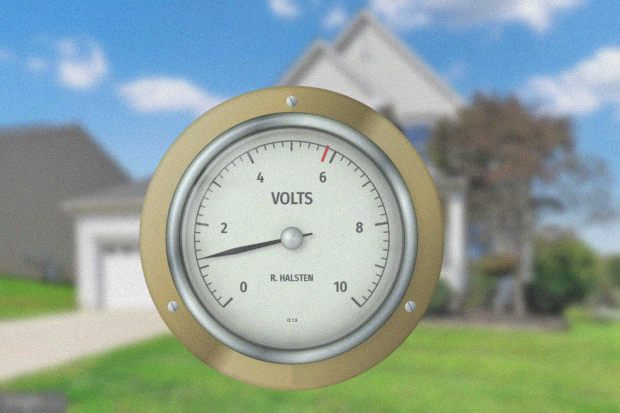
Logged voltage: value=1.2 unit=V
